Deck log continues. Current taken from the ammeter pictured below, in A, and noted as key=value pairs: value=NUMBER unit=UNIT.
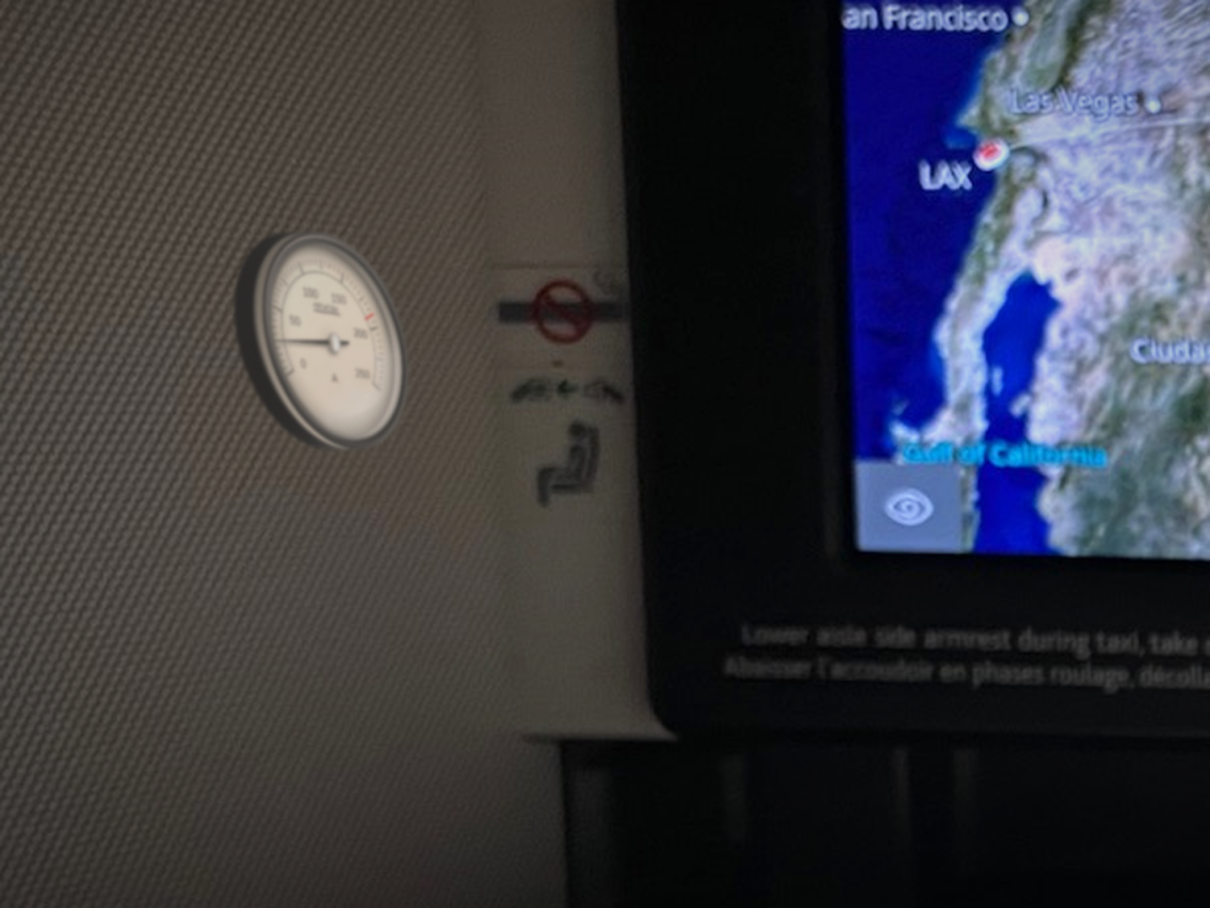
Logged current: value=25 unit=A
